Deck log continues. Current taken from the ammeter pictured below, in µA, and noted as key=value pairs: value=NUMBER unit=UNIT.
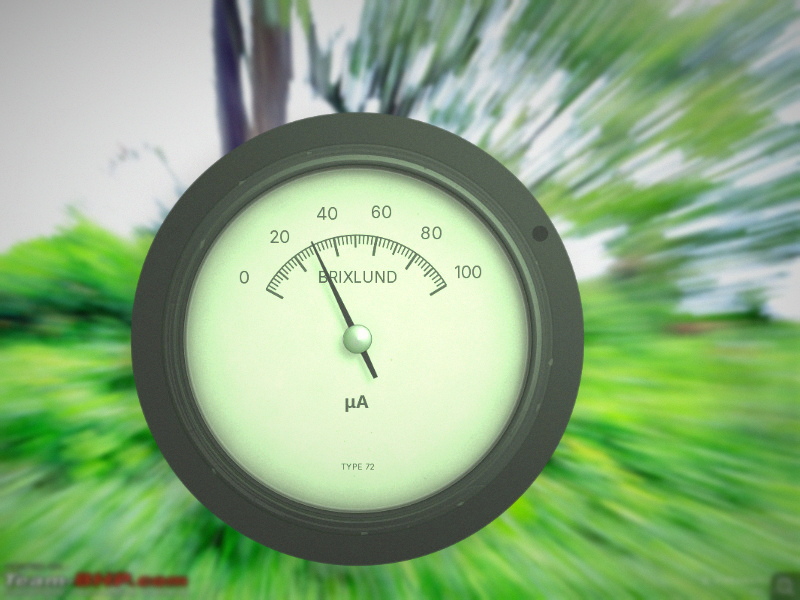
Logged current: value=30 unit=µA
